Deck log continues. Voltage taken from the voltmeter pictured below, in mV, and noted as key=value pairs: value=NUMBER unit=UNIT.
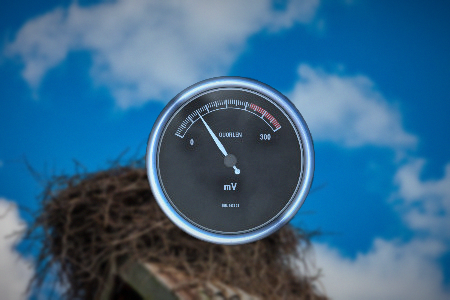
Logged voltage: value=75 unit=mV
